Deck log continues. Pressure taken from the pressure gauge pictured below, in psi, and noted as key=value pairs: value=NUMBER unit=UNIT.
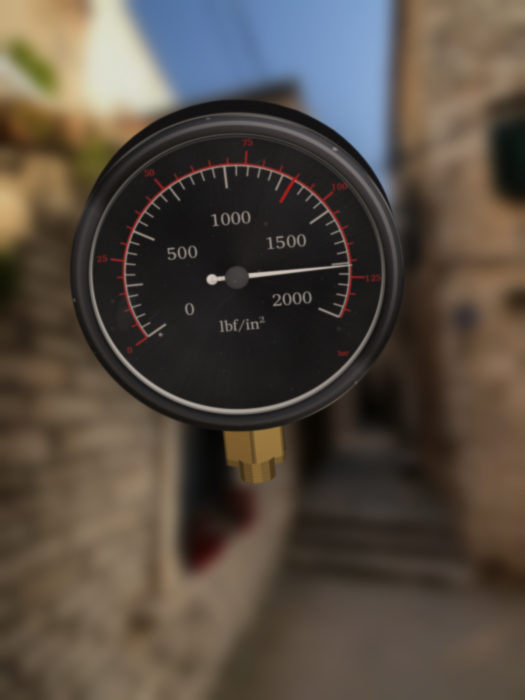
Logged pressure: value=1750 unit=psi
